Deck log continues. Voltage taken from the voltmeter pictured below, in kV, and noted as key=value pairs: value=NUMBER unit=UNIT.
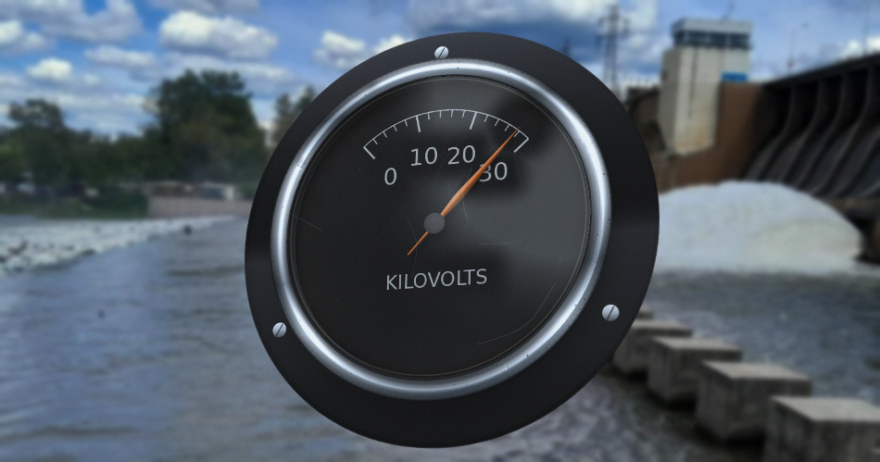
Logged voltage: value=28 unit=kV
